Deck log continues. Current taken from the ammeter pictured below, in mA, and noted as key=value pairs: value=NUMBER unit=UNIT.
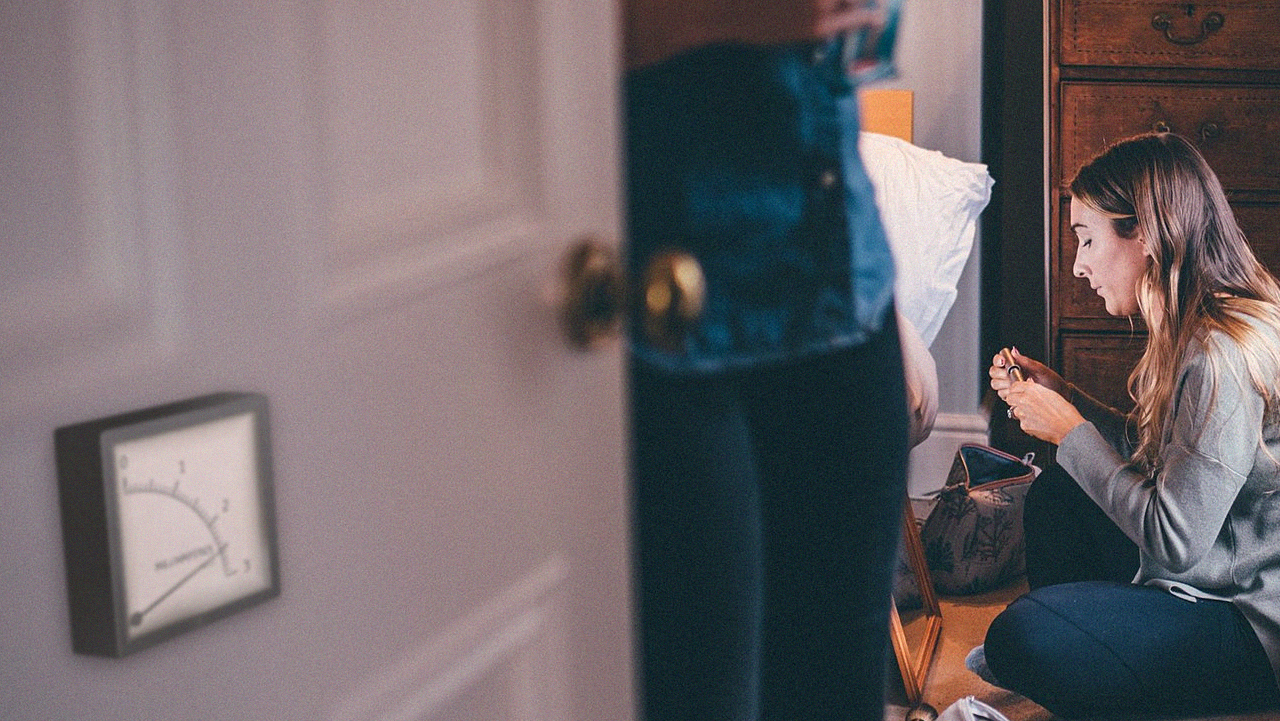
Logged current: value=2.5 unit=mA
